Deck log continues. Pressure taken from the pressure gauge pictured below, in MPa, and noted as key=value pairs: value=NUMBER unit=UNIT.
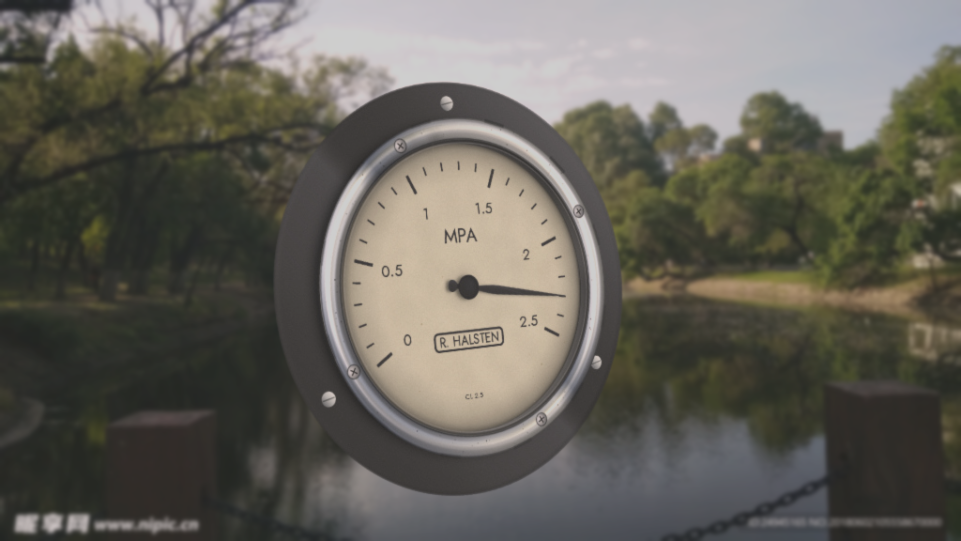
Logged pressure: value=2.3 unit=MPa
